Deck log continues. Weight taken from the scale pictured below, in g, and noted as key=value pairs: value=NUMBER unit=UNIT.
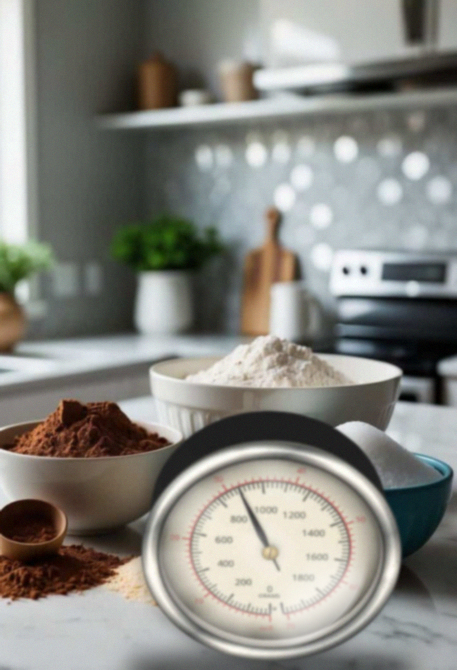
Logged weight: value=900 unit=g
